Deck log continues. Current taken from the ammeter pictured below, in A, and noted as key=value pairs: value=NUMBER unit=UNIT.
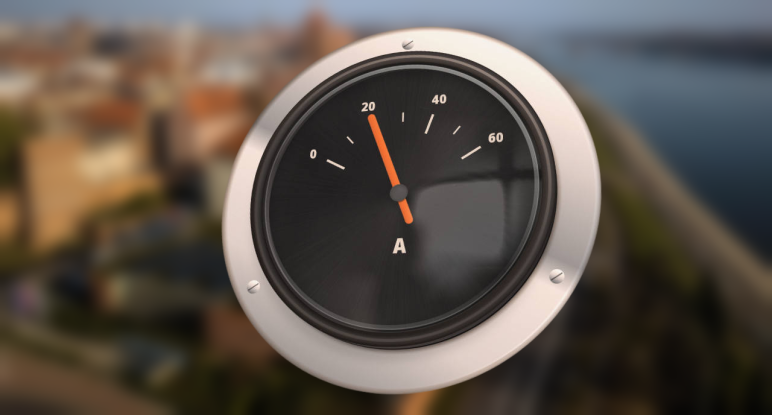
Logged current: value=20 unit=A
